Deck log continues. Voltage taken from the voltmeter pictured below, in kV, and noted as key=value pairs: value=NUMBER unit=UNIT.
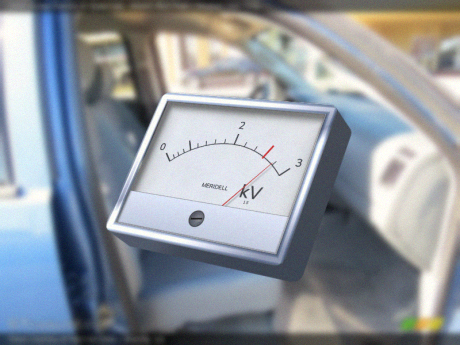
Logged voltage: value=2.8 unit=kV
